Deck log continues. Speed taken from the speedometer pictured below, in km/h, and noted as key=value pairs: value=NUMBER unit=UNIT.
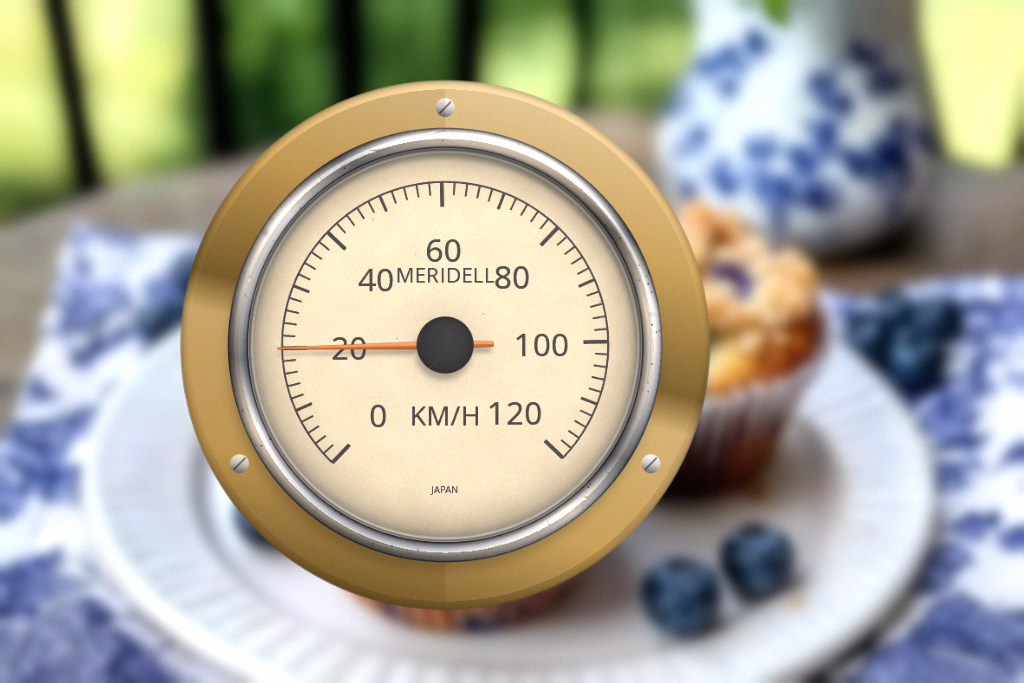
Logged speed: value=20 unit=km/h
